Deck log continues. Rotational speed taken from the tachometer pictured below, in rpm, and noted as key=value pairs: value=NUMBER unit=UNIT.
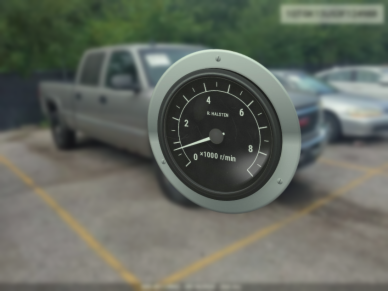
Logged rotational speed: value=750 unit=rpm
